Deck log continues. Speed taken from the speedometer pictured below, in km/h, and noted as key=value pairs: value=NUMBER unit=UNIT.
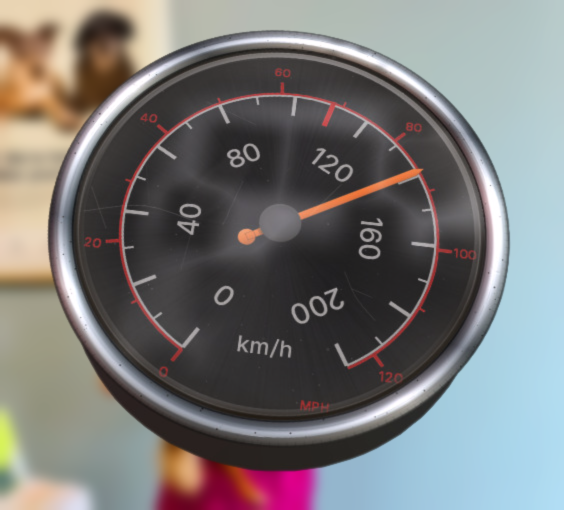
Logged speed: value=140 unit=km/h
